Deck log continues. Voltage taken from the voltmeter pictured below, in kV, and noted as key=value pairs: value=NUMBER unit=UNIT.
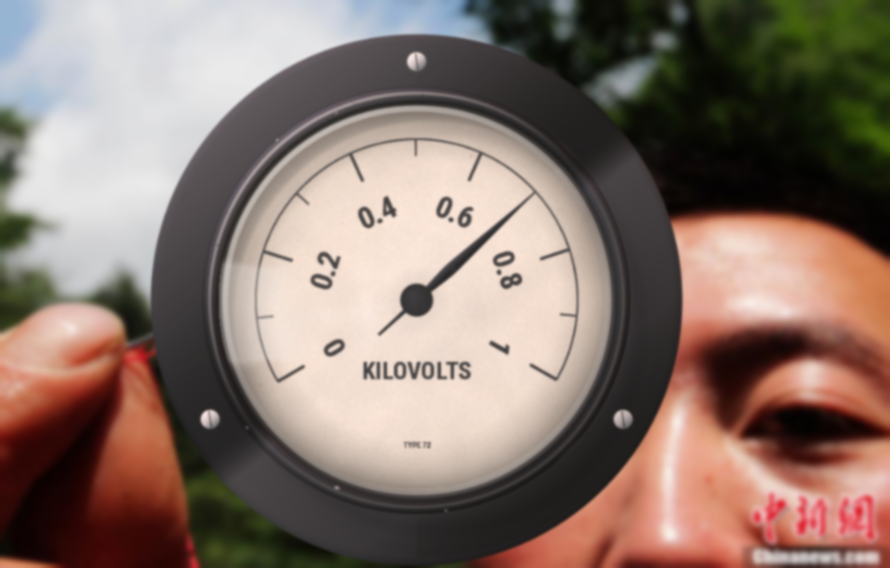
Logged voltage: value=0.7 unit=kV
